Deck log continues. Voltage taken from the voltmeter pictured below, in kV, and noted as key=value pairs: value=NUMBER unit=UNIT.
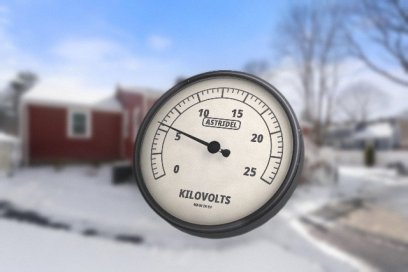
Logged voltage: value=5.5 unit=kV
